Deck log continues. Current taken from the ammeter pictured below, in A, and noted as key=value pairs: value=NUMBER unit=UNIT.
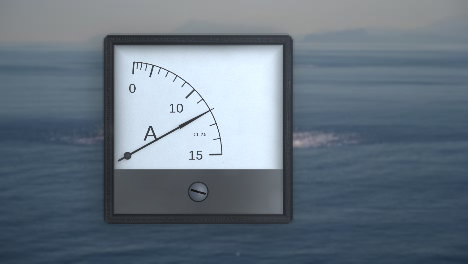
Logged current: value=12 unit=A
